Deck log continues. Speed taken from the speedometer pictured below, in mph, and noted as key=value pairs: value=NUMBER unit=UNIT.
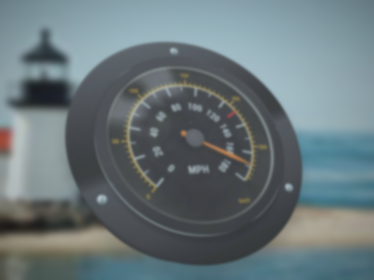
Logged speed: value=170 unit=mph
